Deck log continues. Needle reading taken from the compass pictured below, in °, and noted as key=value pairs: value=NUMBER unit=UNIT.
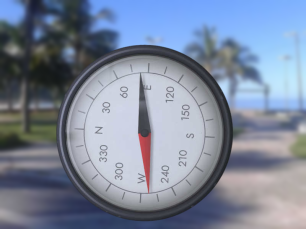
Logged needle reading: value=262.5 unit=°
